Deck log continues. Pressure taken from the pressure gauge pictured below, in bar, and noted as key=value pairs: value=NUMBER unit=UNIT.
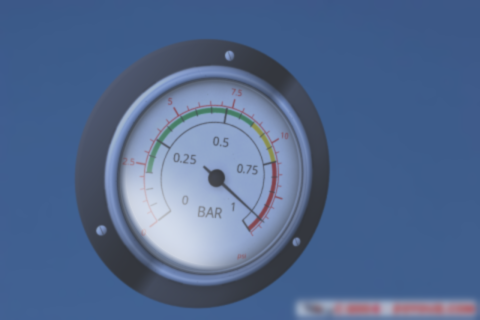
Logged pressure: value=0.95 unit=bar
